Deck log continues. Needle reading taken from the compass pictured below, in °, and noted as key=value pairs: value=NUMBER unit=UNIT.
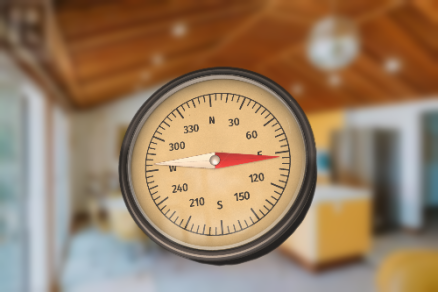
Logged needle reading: value=95 unit=°
